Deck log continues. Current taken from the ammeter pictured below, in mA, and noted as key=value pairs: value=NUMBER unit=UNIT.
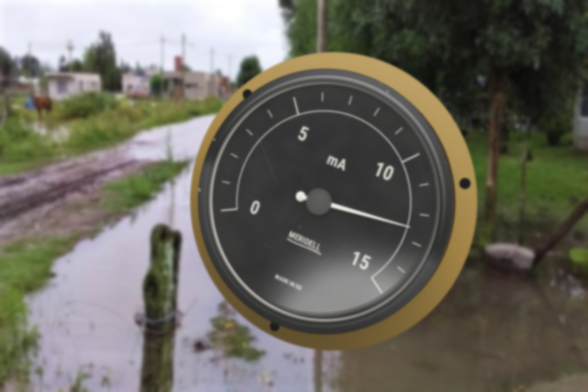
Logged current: value=12.5 unit=mA
